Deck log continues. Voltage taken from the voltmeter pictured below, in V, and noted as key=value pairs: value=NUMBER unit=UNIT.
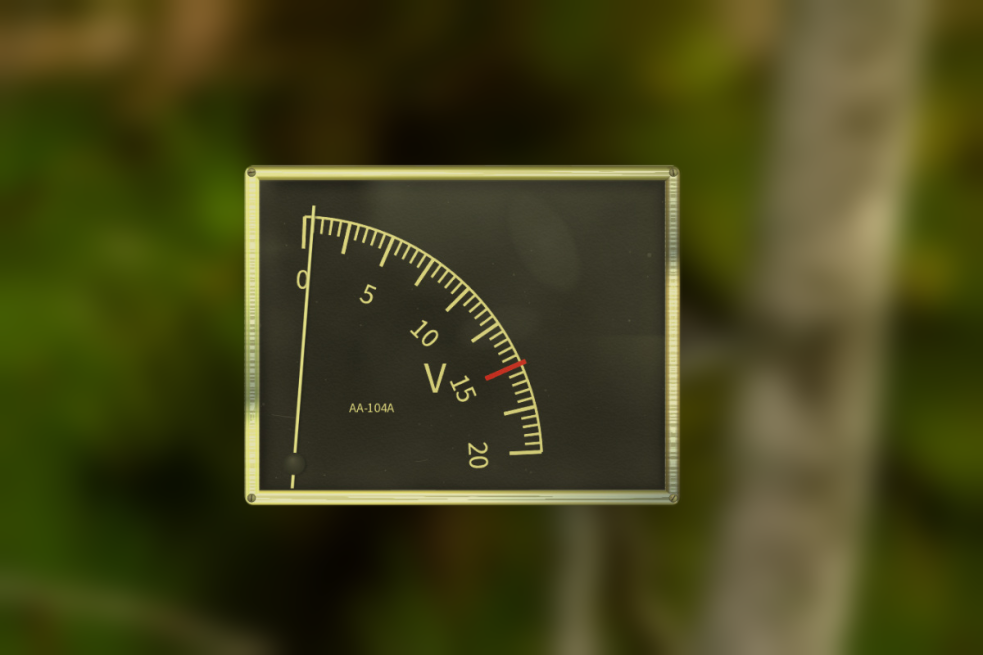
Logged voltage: value=0.5 unit=V
